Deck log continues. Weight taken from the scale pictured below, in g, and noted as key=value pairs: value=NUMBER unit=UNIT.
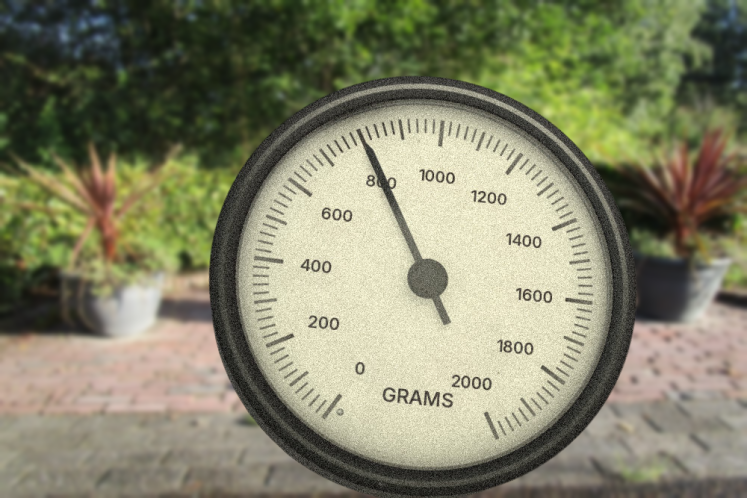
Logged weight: value=800 unit=g
